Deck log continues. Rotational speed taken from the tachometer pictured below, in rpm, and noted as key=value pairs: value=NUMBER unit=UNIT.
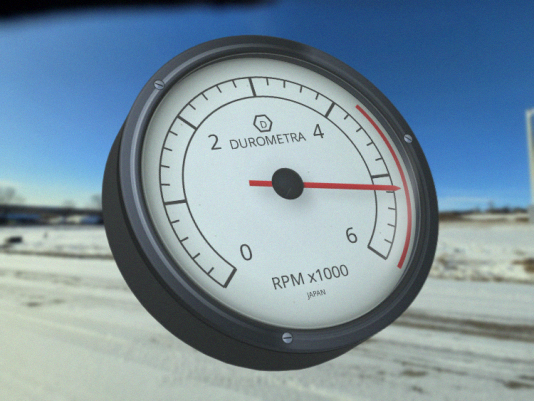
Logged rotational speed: value=5200 unit=rpm
